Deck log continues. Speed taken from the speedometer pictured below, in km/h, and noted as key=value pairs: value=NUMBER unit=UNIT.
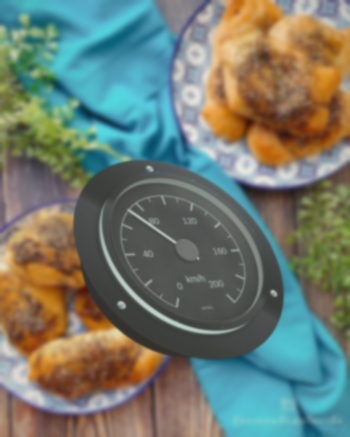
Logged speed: value=70 unit=km/h
